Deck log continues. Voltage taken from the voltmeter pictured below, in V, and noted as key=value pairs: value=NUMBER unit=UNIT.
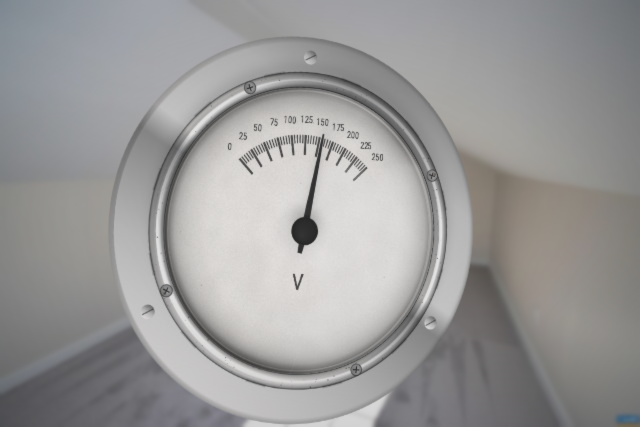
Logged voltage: value=150 unit=V
